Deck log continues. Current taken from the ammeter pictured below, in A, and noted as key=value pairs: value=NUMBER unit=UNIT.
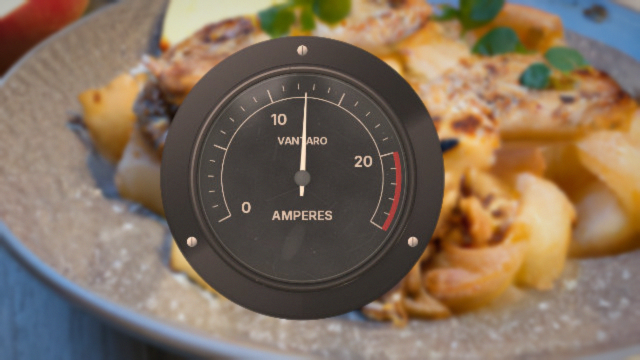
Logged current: value=12.5 unit=A
